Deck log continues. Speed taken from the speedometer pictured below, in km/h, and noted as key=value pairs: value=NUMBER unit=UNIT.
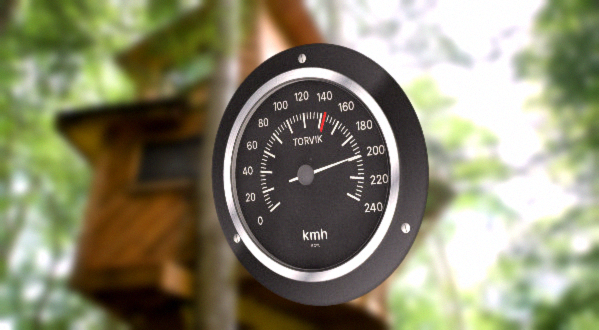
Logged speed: value=200 unit=km/h
